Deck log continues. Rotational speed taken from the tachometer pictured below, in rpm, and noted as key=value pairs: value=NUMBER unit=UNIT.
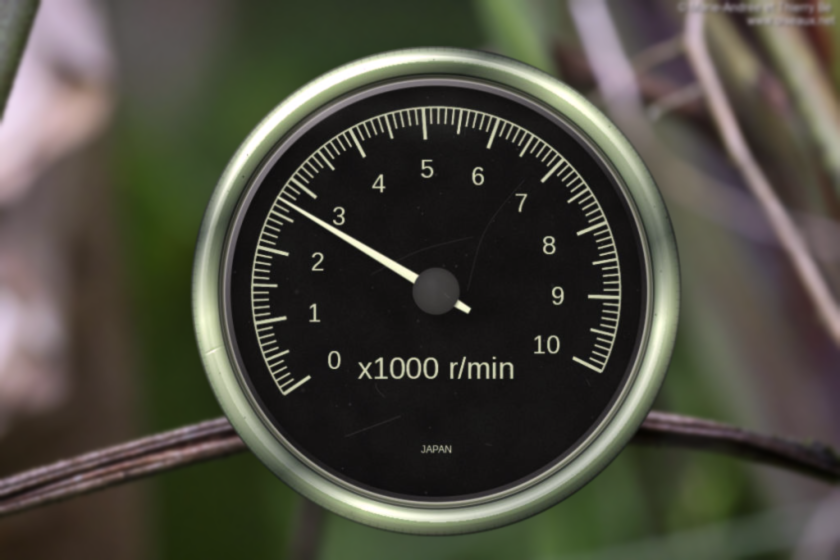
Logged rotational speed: value=2700 unit=rpm
